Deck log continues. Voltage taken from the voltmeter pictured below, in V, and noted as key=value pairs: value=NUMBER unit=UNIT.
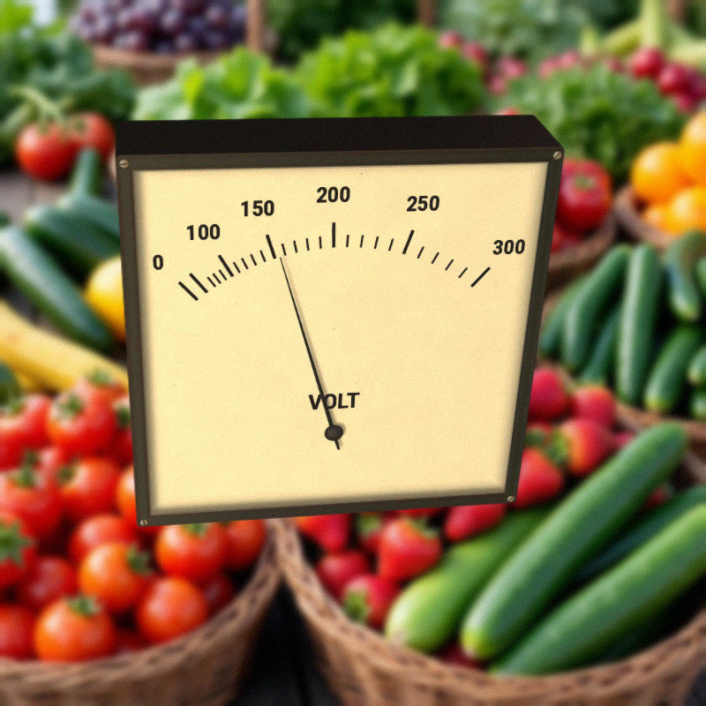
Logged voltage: value=155 unit=V
